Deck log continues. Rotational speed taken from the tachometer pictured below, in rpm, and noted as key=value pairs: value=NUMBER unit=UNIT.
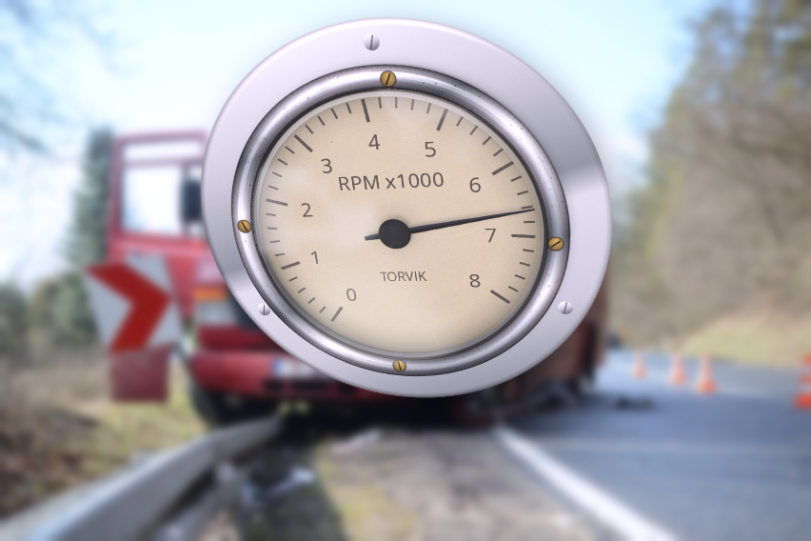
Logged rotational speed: value=6600 unit=rpm
